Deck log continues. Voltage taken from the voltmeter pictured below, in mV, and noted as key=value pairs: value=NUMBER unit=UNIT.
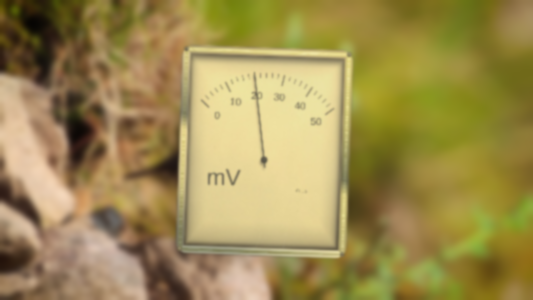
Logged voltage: value=20 unit=mV
